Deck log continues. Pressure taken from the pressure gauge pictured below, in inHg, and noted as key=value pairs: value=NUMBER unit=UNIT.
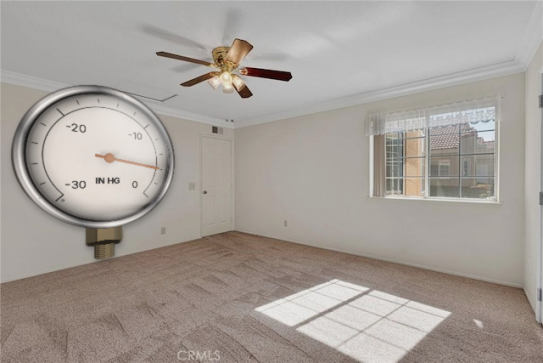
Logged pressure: value=-4 unit=inHg
